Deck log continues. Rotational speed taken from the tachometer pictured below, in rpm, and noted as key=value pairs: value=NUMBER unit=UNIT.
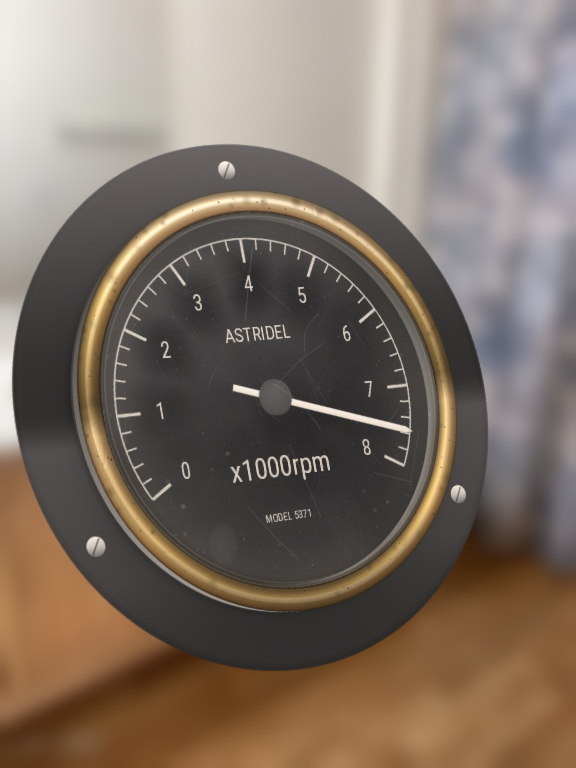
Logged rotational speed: value=7600 unit=rpm
